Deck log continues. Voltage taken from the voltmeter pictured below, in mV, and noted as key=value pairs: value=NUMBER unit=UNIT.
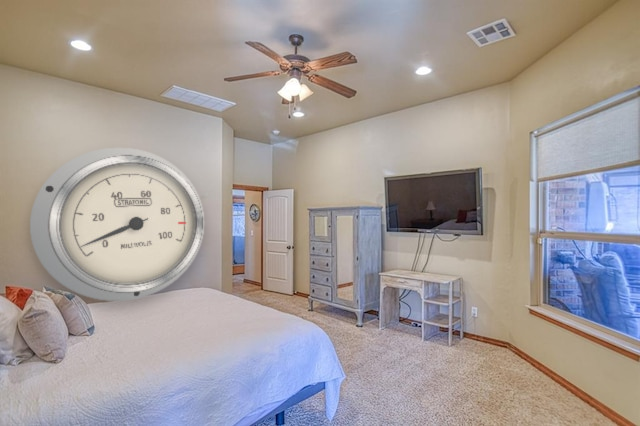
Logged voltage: value=5 unit=mV
